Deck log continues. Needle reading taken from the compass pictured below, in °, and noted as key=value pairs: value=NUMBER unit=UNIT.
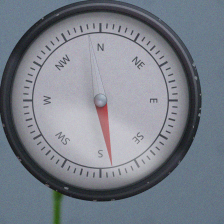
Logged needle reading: value=170 unit=°
